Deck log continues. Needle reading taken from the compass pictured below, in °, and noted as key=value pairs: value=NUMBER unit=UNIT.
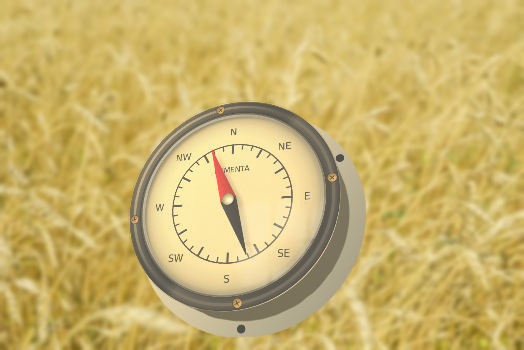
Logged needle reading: value=340 unit=°
